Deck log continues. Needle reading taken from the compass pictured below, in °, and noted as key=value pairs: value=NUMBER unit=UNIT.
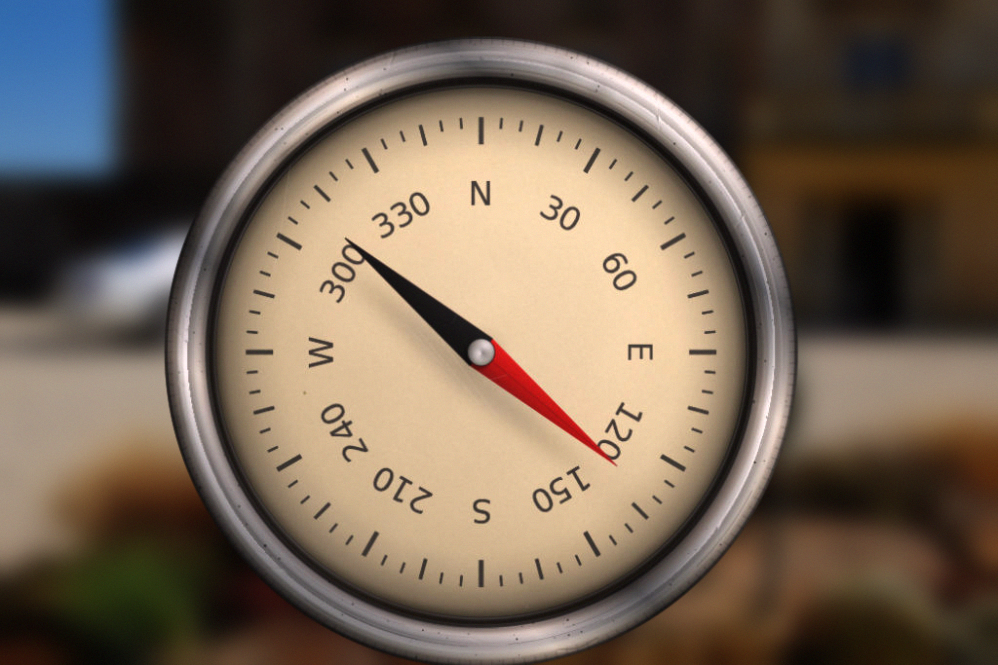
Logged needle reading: value=130 unit=°
